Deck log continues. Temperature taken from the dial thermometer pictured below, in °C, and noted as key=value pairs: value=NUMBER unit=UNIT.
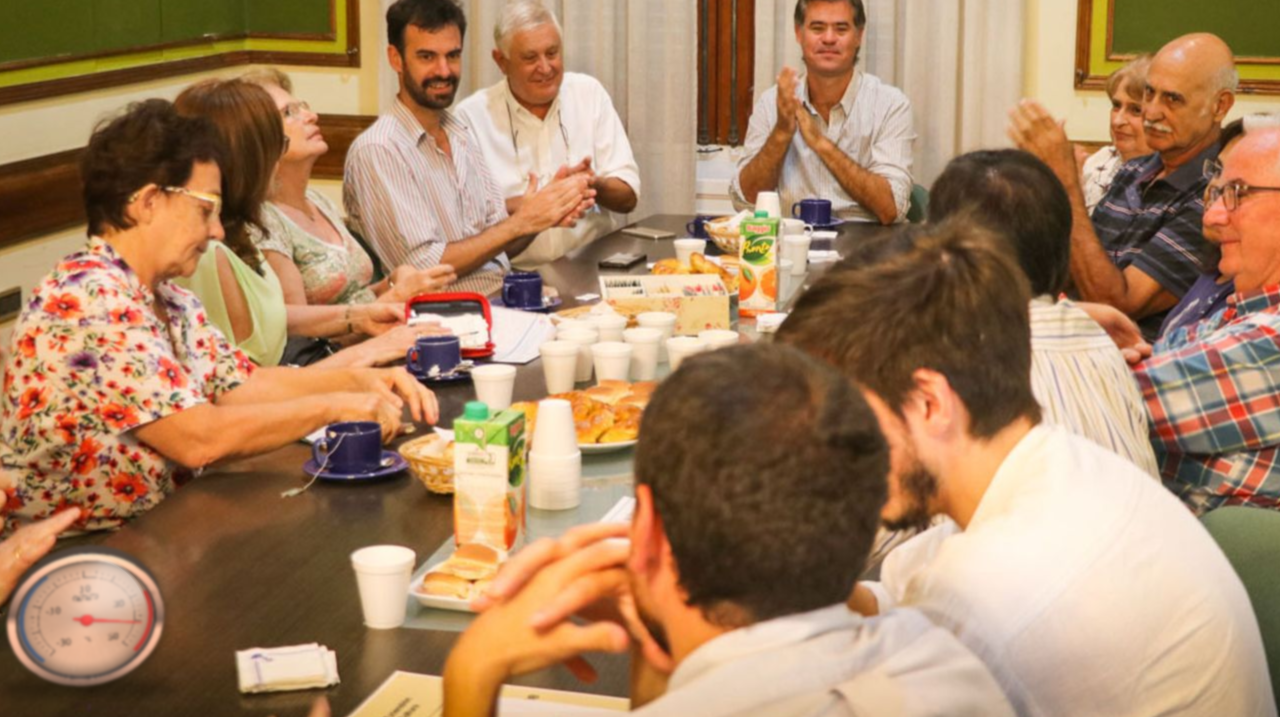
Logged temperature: value=40 unit=°C
